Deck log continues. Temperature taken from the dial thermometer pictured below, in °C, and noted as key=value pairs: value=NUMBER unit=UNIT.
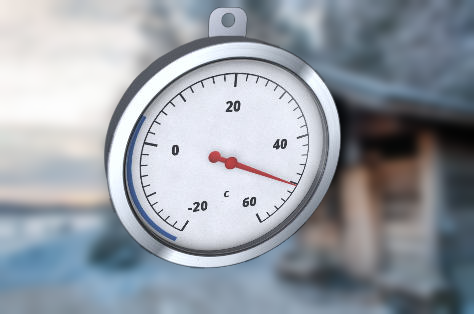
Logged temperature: value=50 unit=°C
